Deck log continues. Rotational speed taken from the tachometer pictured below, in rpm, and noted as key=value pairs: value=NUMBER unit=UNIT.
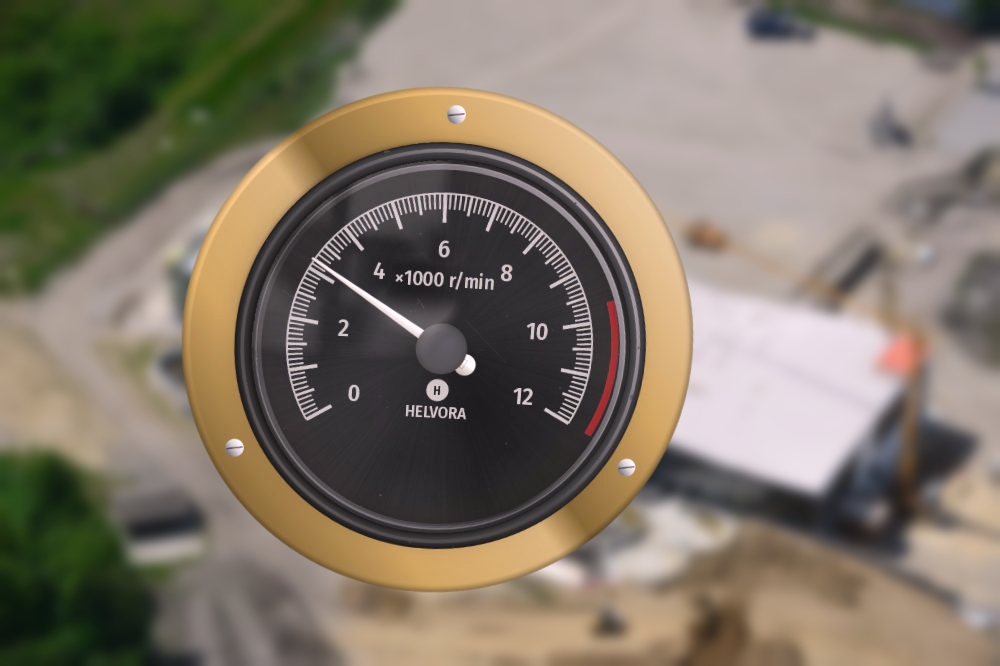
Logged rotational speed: value=3200 unit=rpm
